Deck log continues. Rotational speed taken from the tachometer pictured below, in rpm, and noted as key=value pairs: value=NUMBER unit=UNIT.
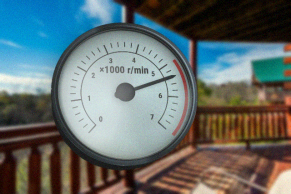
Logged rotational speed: value=5400 unit=rpm
